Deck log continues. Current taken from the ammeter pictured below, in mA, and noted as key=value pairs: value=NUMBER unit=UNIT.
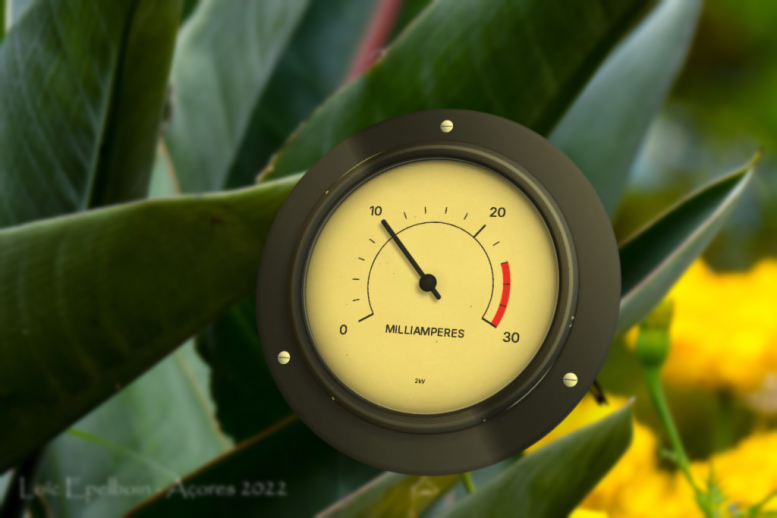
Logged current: value=10 unit=mA
